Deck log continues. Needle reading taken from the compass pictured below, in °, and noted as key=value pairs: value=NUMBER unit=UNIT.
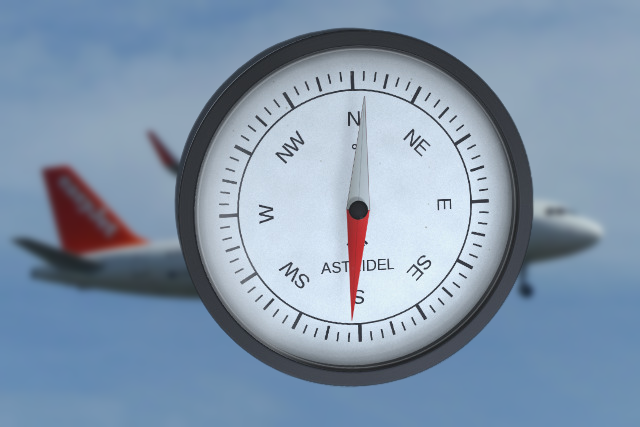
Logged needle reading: value=185 unit=°
